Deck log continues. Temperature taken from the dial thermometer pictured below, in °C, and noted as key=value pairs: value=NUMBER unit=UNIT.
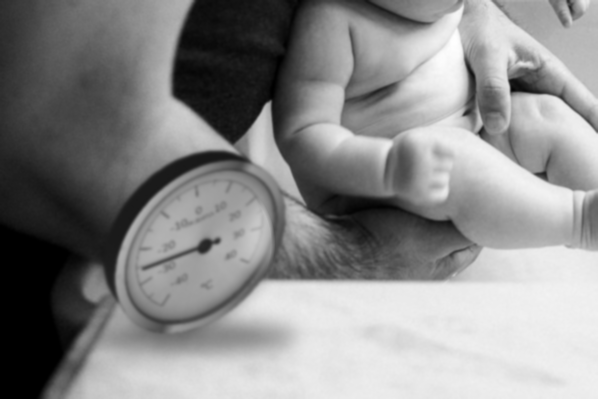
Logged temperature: value=-25 unit=°C
